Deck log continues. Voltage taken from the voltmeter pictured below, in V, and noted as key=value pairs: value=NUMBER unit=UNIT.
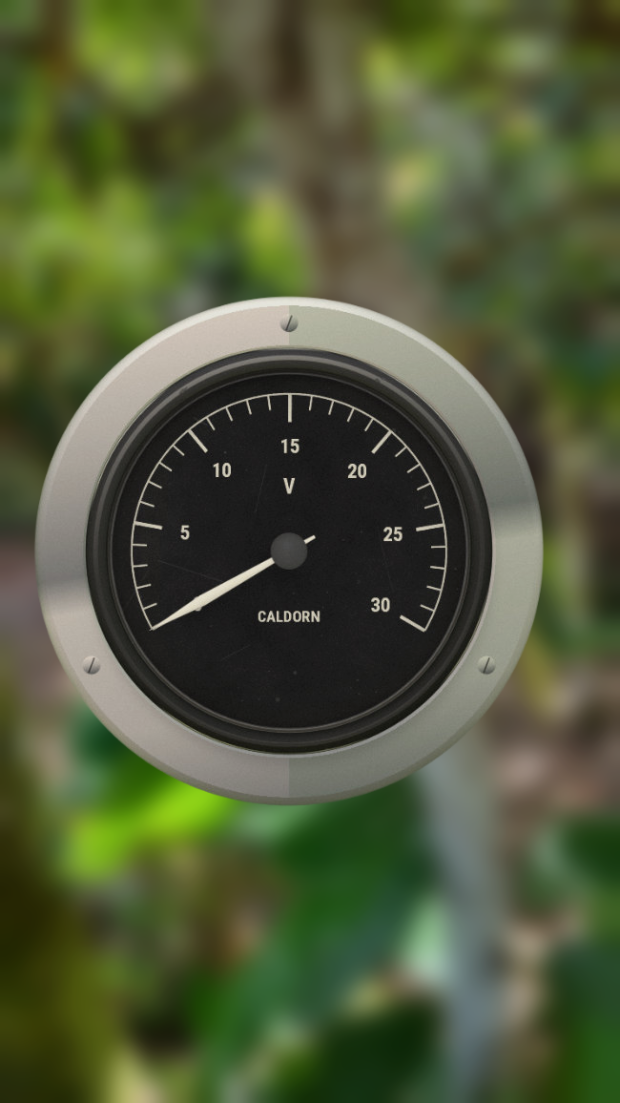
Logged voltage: value=0 unit=V
